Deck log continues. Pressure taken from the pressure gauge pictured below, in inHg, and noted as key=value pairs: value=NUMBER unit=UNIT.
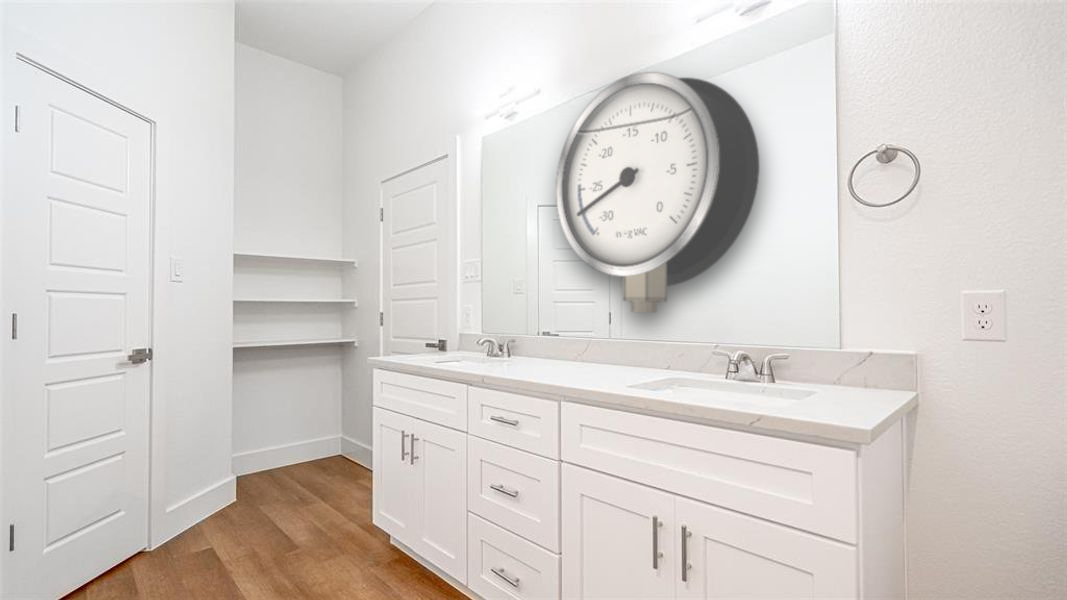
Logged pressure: value=-27.5 unit=inHg
